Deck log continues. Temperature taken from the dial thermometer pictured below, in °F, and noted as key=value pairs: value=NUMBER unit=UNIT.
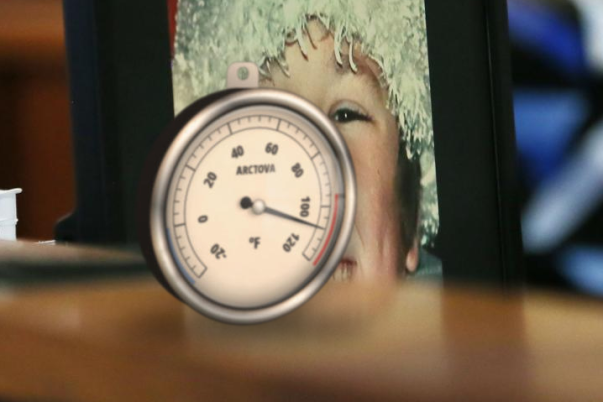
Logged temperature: value=108 unit=°F
